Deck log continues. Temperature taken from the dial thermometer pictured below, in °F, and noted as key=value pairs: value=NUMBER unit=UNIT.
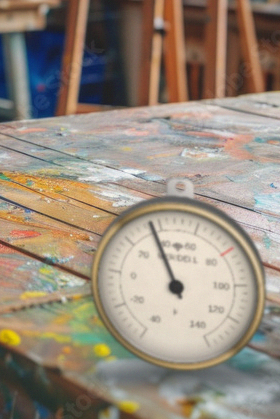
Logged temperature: value=36 unit=°F
